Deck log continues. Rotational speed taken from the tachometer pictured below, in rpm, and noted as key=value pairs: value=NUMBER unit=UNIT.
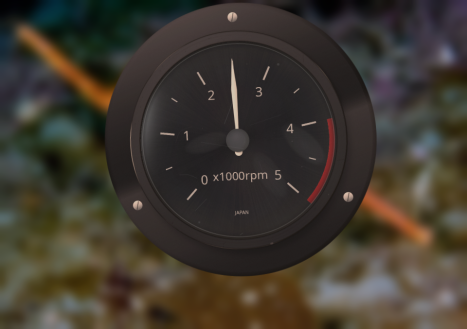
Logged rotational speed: value=2500 unit=rpm
